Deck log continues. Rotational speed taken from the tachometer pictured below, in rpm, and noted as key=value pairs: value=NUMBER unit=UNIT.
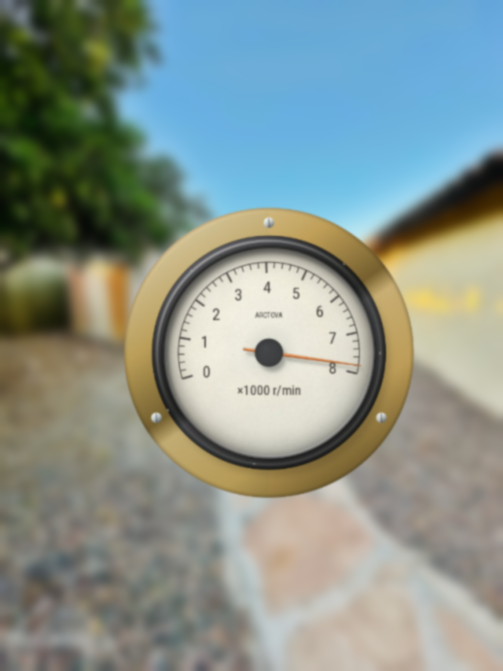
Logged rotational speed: value=7800 unit=rpm
